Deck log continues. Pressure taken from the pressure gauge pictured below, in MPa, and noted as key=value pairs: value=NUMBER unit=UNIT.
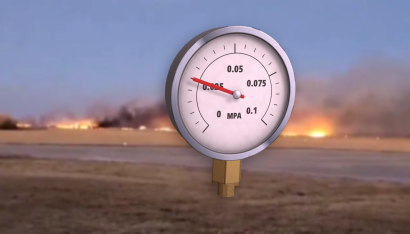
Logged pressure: value=0.025 unit=MPa
